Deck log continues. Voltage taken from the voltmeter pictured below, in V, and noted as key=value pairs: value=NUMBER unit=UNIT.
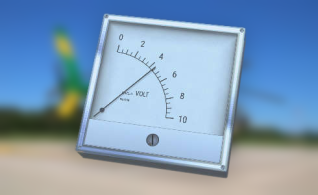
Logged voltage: value=4.5 unit=V
